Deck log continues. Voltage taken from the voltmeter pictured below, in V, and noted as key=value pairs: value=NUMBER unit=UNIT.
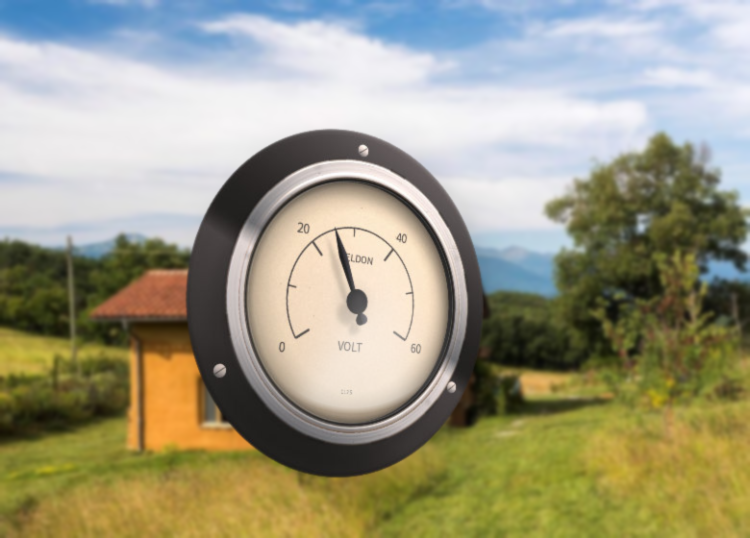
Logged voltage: value=25 unit=V
